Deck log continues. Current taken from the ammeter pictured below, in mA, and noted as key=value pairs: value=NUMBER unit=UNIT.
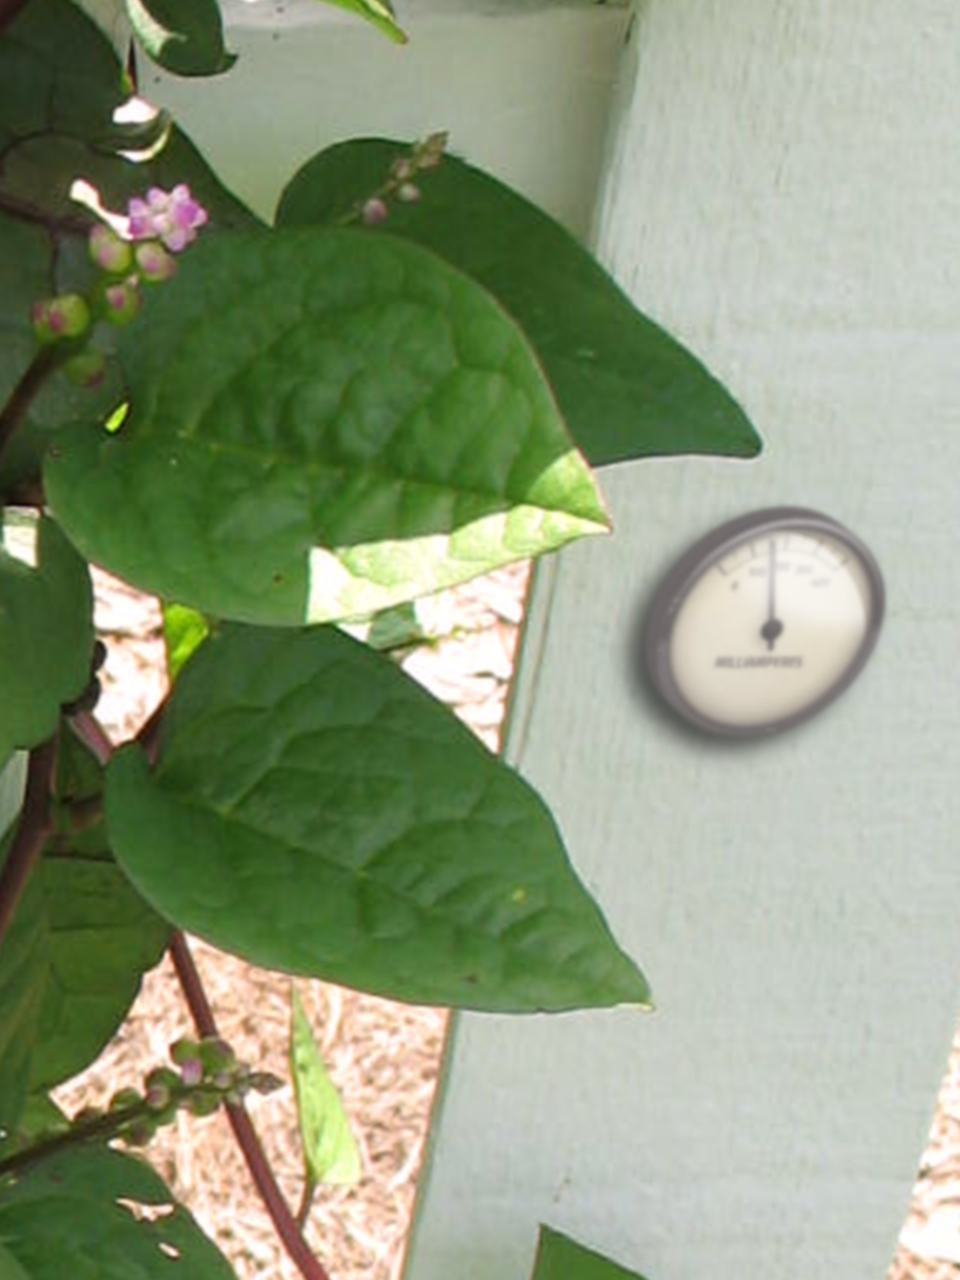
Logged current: value=150 unit=mA
